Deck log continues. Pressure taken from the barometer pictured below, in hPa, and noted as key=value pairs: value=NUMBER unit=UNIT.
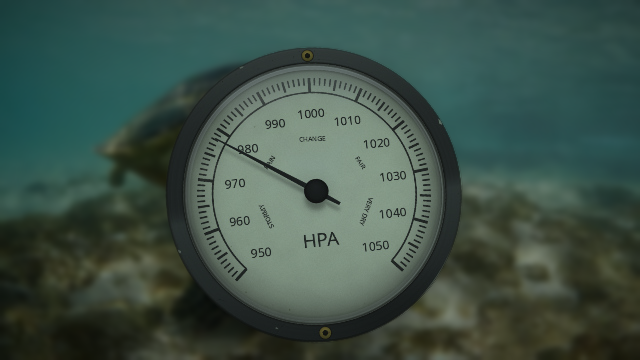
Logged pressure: value=978 unit=hPa
